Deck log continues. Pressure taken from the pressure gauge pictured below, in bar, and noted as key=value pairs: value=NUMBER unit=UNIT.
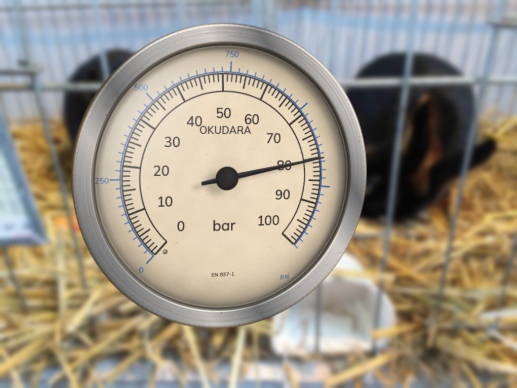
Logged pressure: value=80 unit=bar
